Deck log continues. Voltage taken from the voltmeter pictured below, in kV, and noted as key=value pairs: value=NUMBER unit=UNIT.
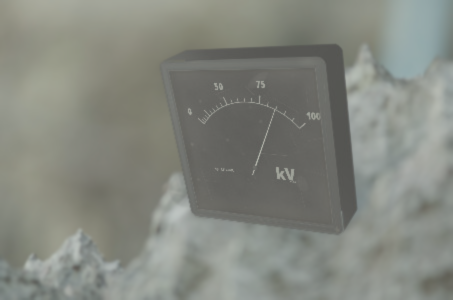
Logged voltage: value=85 unit=kV
